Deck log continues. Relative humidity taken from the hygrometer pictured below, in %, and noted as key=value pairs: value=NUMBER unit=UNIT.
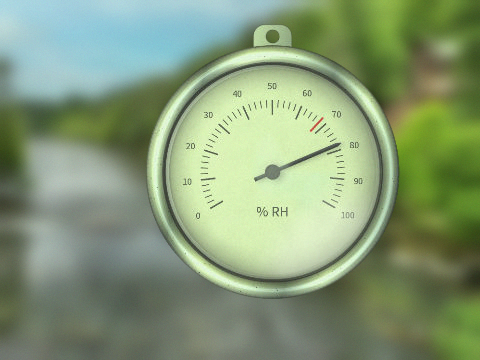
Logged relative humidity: value=78 unit=%
